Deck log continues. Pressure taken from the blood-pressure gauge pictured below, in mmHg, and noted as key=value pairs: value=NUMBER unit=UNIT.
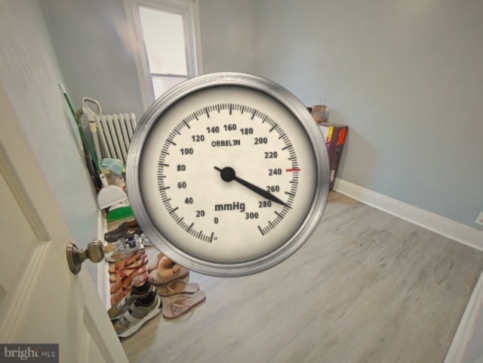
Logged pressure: value=270 unit=mmHg
